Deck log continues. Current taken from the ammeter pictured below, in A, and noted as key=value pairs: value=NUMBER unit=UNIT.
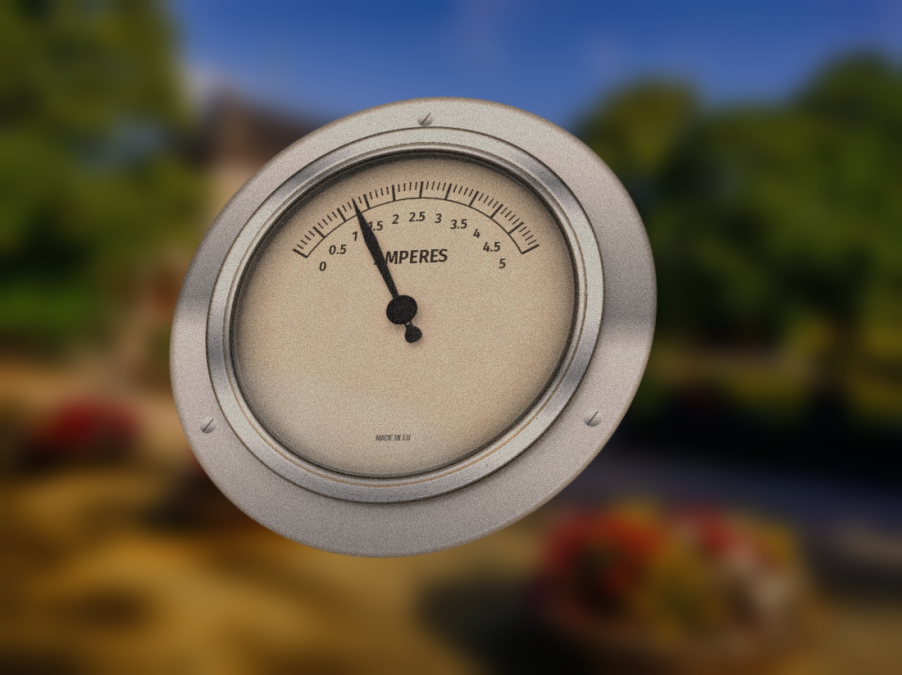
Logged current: value=1.3 unit=A
